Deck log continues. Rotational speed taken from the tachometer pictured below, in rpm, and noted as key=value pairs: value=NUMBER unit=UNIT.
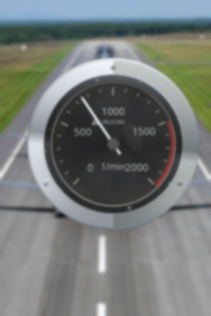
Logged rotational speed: value=750 unit=rpm
